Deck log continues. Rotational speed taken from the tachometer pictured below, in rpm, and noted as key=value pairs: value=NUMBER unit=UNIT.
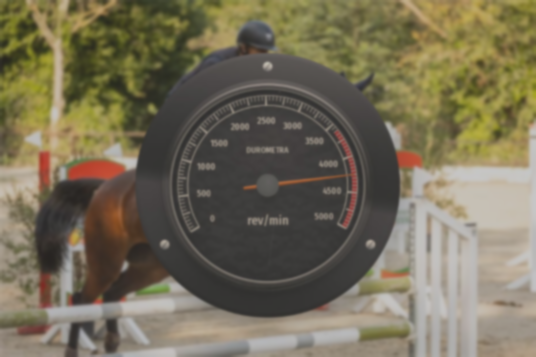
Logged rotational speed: value=4250 unit=rpm
